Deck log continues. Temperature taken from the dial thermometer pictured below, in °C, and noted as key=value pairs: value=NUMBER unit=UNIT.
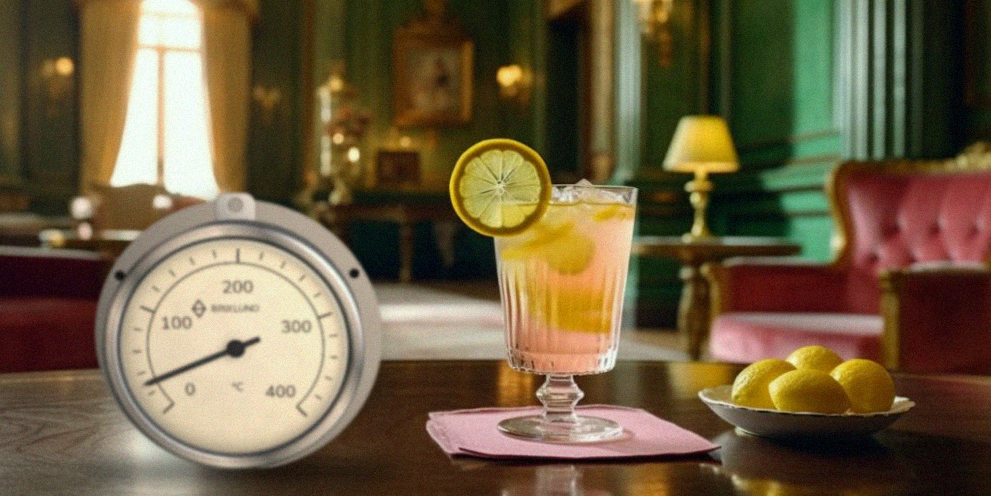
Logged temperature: value=30 unit=°C
